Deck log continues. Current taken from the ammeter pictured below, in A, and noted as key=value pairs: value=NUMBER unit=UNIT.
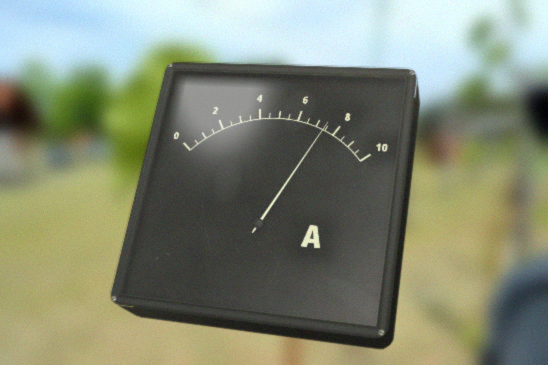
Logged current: value=7.5 unit=A
